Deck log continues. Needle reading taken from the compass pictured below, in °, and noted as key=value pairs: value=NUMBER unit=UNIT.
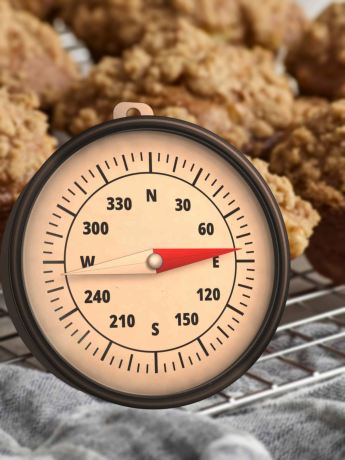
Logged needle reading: value=82.5 unit=°
